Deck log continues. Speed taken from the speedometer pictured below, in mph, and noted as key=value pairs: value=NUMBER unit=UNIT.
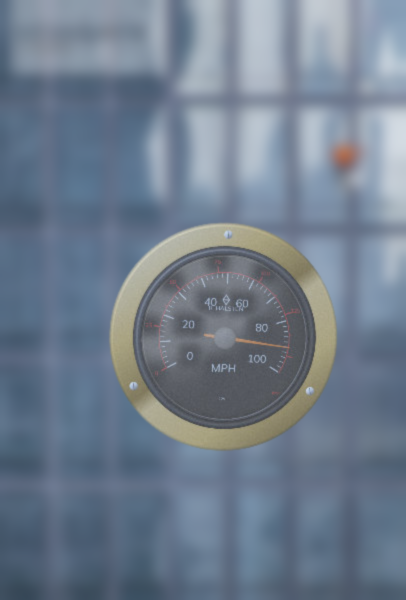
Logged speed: value=90 unit=mph
